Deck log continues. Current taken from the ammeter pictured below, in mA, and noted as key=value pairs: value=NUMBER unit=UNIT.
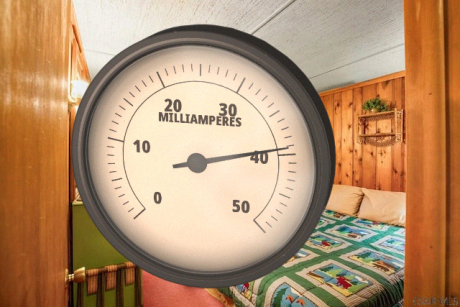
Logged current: value=39 unit=mA
